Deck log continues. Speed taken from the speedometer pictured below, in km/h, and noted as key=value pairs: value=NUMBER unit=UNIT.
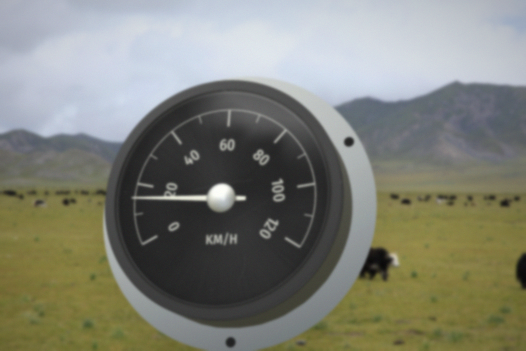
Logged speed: value=15 unit=km/h
